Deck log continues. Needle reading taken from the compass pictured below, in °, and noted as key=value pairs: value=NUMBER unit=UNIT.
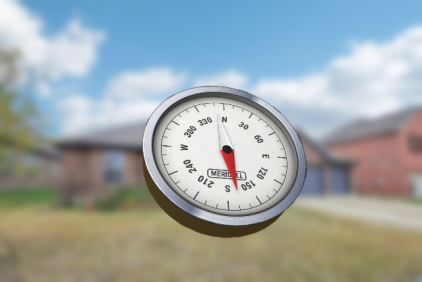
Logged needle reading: value=170 unit=°
